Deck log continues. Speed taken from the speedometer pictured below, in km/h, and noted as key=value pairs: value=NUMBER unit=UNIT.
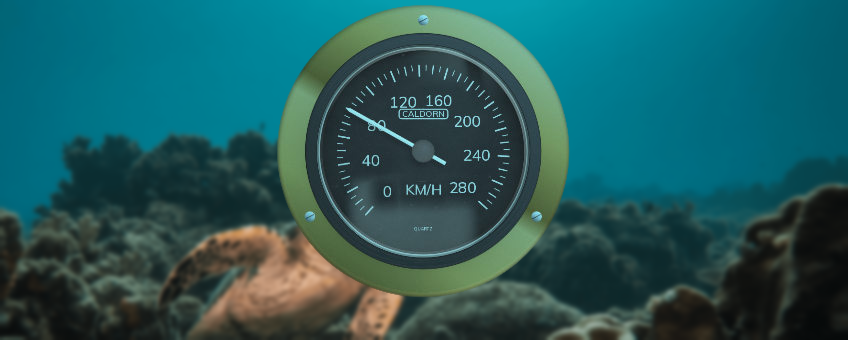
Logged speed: value=80 unit=km/h
